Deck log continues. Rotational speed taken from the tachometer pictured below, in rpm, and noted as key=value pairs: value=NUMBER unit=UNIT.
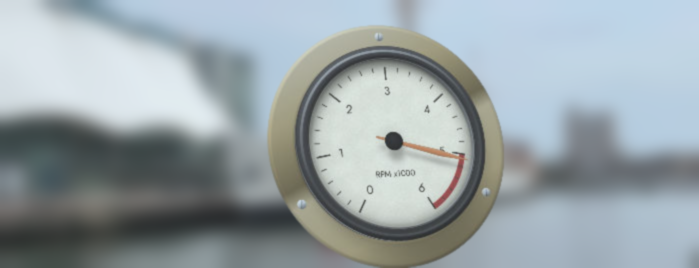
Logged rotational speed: value=5100 unit=rpm
